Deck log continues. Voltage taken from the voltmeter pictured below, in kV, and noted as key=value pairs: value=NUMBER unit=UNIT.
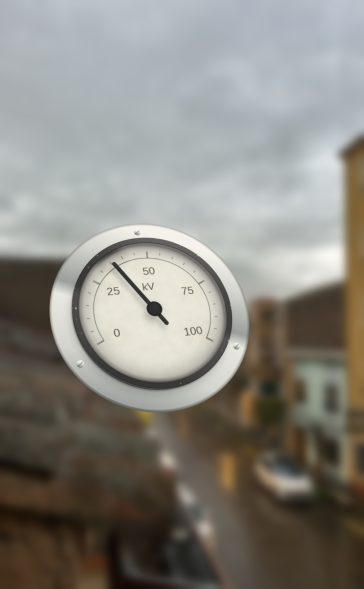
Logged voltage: value=35 unit=kV
